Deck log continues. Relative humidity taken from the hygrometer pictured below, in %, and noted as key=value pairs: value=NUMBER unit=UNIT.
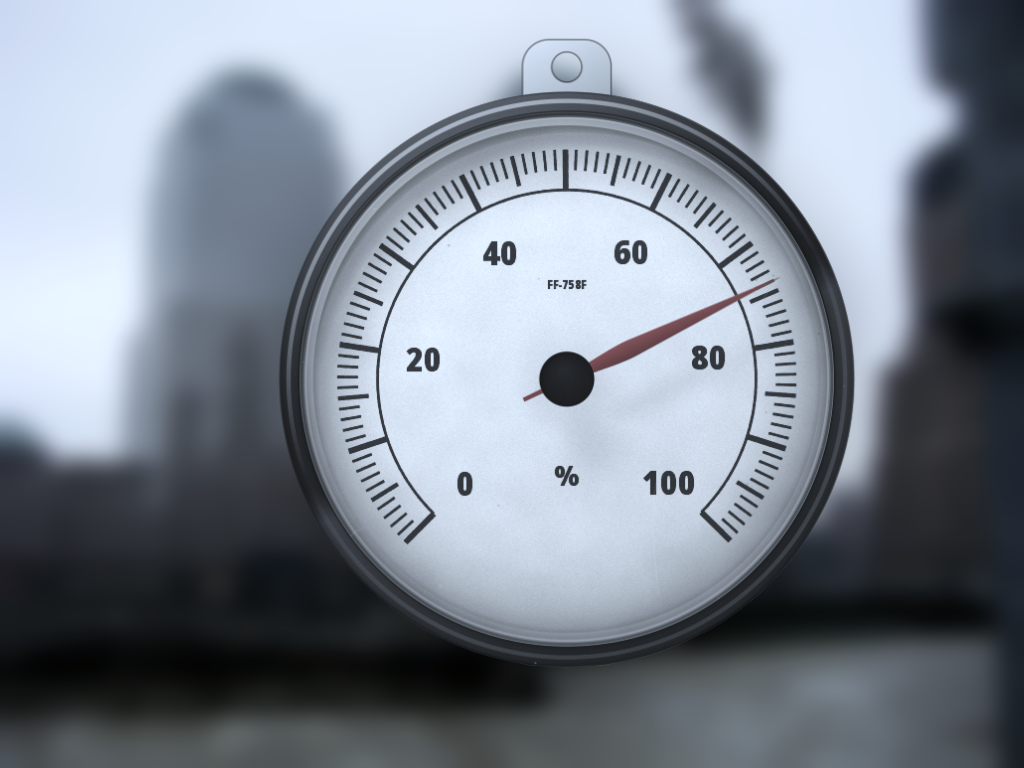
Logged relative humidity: value=74 unit=%
